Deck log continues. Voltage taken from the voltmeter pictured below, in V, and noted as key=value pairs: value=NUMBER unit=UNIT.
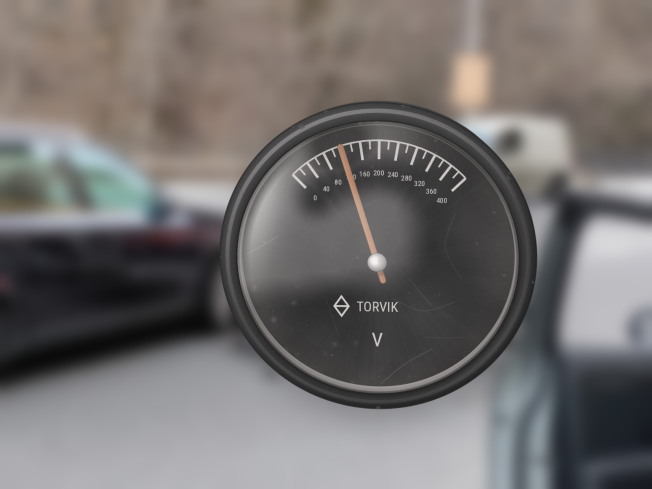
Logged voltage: value=120 unit=V
